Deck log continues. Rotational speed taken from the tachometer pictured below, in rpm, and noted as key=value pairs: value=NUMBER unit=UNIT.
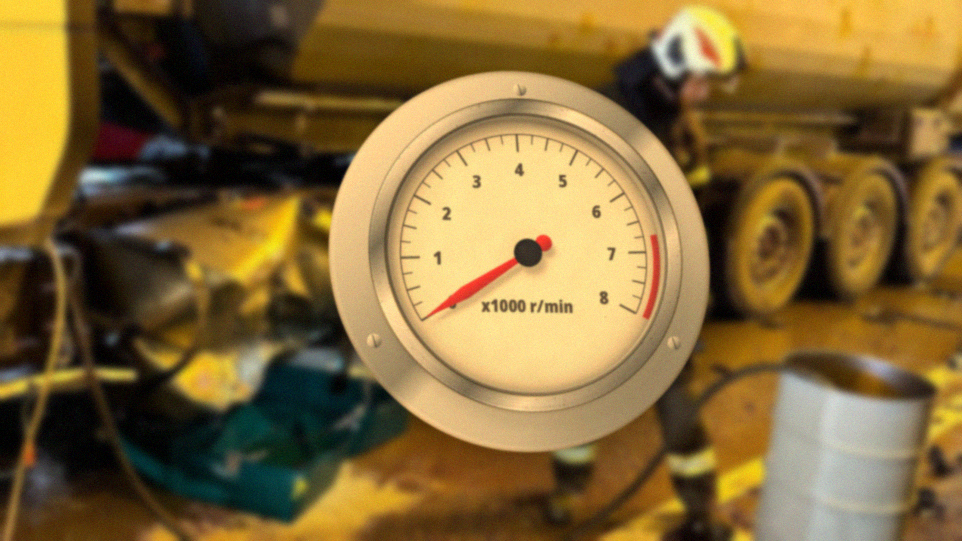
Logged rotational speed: value=0 unit=rpm
